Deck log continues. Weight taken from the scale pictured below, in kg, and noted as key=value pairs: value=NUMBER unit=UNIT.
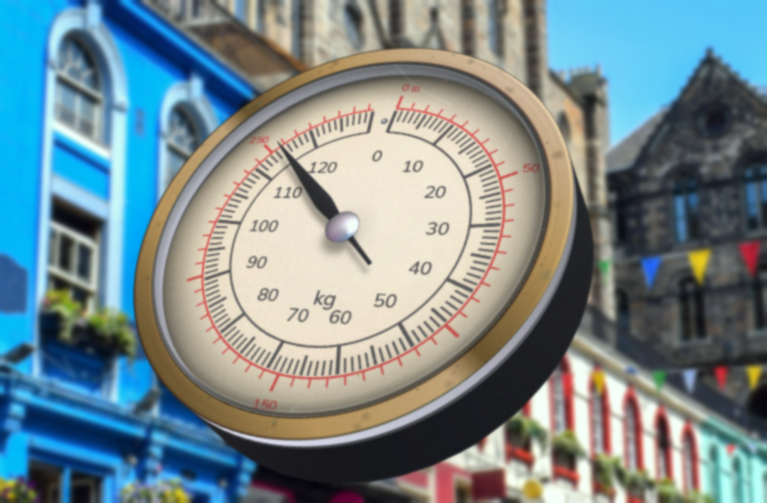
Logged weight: value=115 unit=kg
